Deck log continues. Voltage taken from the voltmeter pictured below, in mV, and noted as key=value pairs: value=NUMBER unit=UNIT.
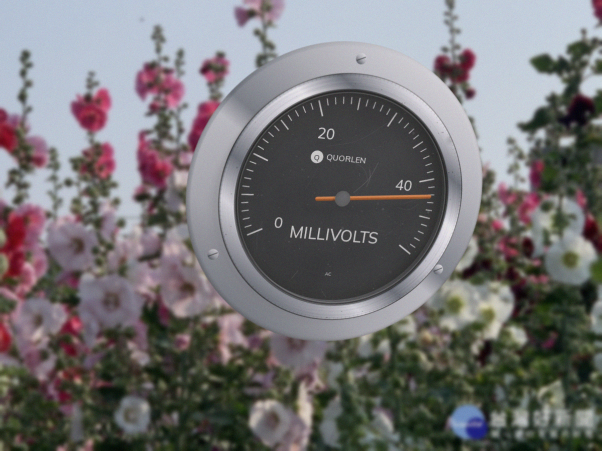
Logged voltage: value=42 unit=mV
